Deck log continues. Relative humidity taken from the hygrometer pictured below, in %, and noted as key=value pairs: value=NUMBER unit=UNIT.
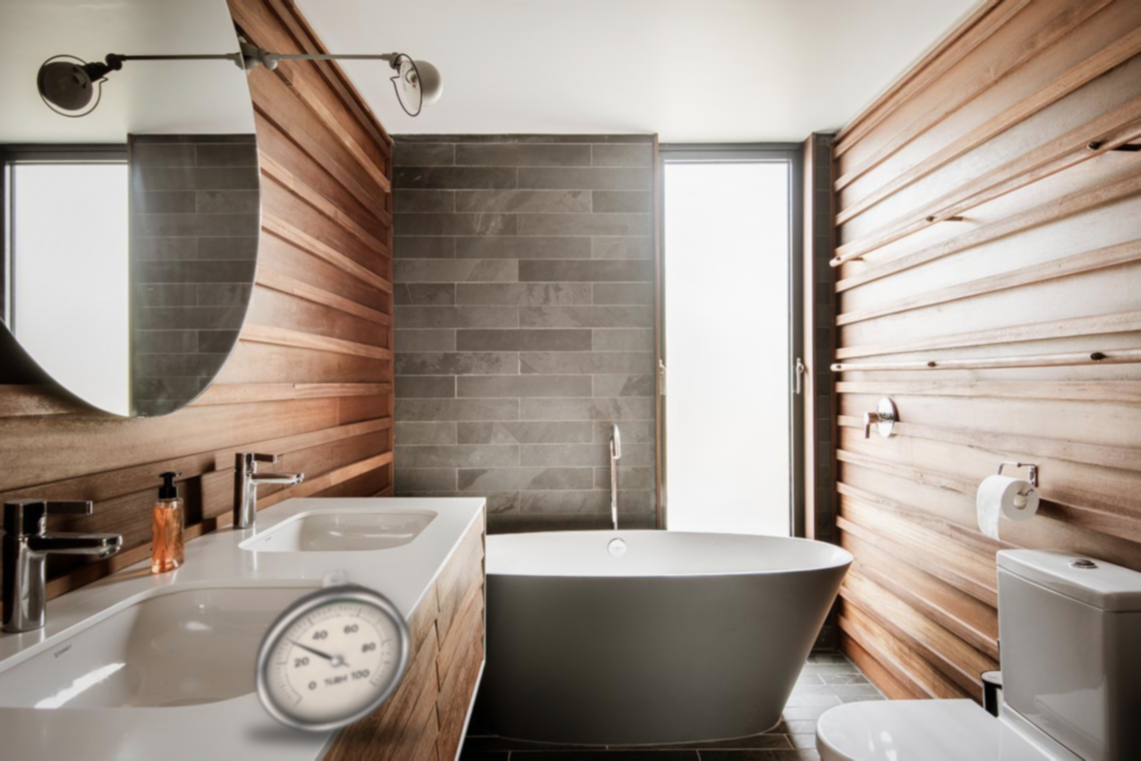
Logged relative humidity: value=30 unit=%
